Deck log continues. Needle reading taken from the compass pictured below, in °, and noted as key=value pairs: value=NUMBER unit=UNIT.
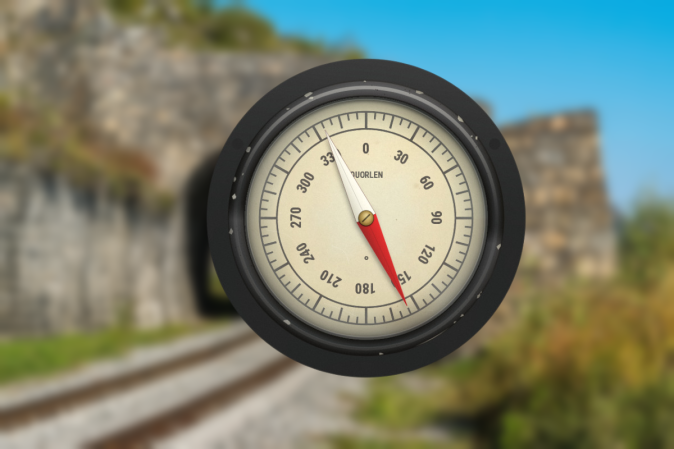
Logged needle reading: value=155 unit=°
